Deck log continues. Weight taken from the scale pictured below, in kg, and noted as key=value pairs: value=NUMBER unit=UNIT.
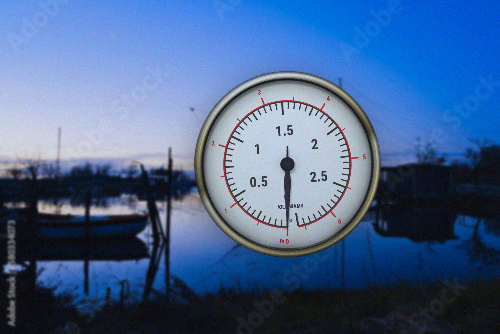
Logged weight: value=0 unit=kg
